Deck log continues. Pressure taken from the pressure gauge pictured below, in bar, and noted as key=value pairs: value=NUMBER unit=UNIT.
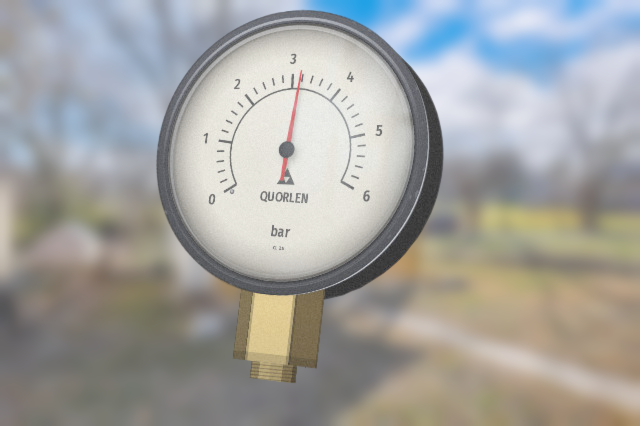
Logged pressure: value=3.2 unit=bar
